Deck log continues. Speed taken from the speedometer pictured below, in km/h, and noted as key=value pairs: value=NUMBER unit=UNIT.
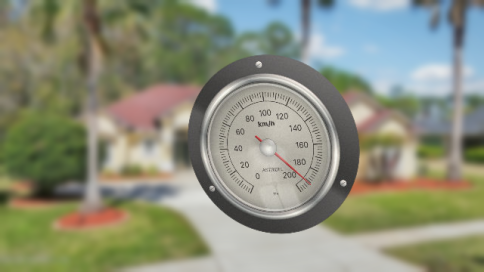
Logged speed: value=190 unit=km/h
